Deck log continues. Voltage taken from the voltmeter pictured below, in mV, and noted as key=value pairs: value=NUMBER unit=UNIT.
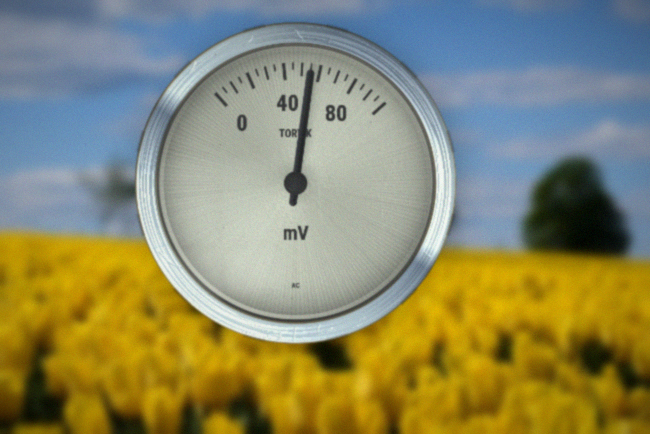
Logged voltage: value=55 unit=mV
